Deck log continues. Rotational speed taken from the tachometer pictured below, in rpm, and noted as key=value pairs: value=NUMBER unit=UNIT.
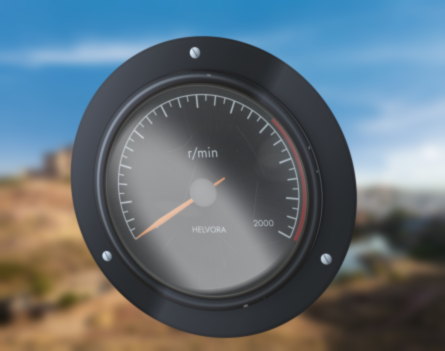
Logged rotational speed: value=0 unit=rpm
